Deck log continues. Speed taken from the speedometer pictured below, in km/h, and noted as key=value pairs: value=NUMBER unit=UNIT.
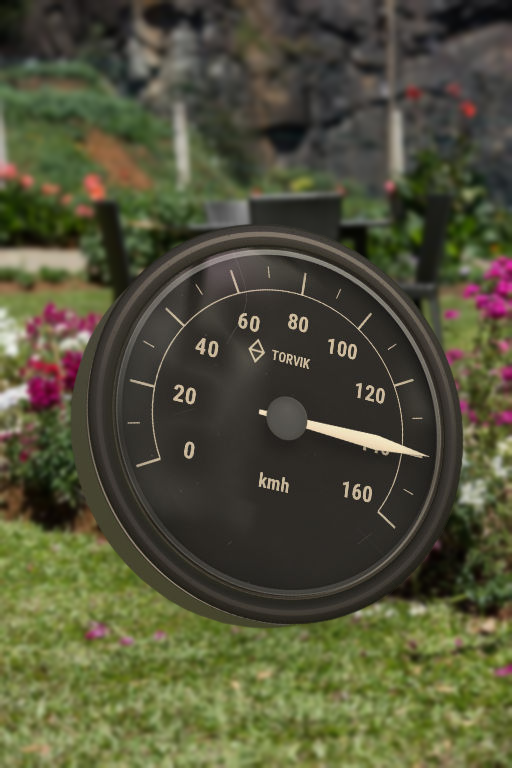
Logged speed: value=140 unit=km/h
